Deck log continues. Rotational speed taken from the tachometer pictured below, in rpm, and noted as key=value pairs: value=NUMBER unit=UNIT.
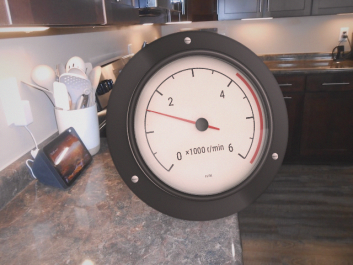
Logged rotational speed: value=1500 unit=rpm
